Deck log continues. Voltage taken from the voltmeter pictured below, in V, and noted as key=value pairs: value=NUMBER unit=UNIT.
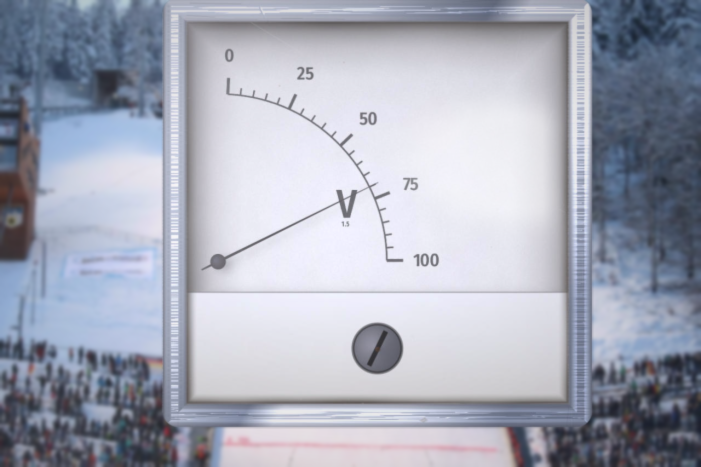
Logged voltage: value=70 unit=V
